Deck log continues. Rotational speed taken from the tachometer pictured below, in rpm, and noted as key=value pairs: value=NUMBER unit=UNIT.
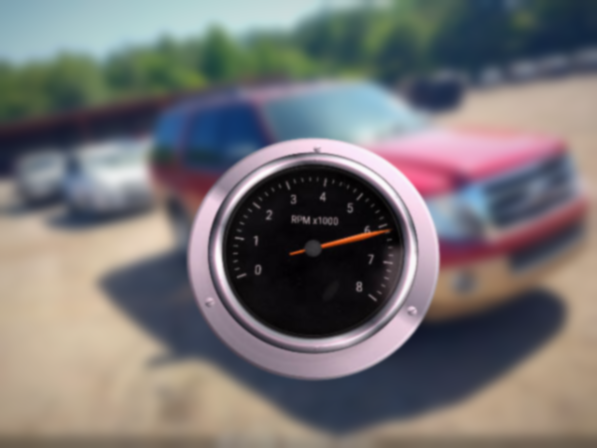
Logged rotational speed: value=6200 unit=rpm
